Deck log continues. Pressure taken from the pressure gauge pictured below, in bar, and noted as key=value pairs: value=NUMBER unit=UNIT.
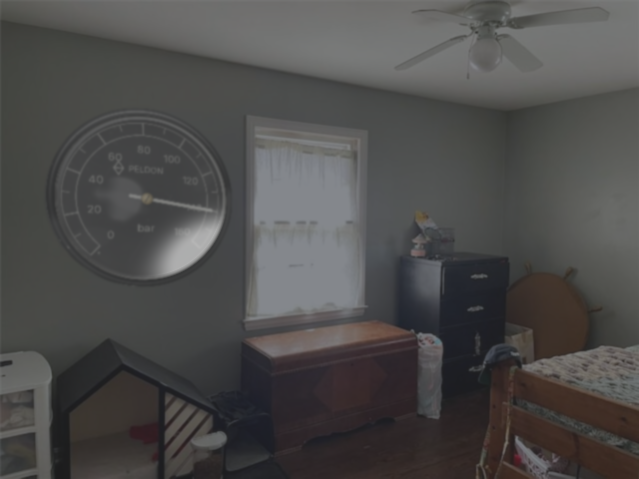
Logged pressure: value=140 unit=bar
